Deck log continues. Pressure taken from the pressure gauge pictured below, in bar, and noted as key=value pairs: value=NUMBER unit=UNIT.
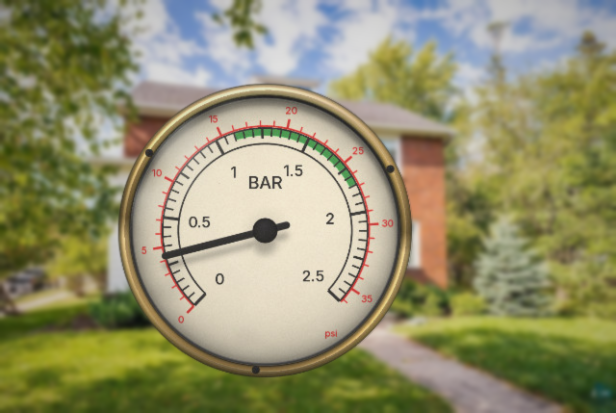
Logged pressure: value=0.3 unit=bar
